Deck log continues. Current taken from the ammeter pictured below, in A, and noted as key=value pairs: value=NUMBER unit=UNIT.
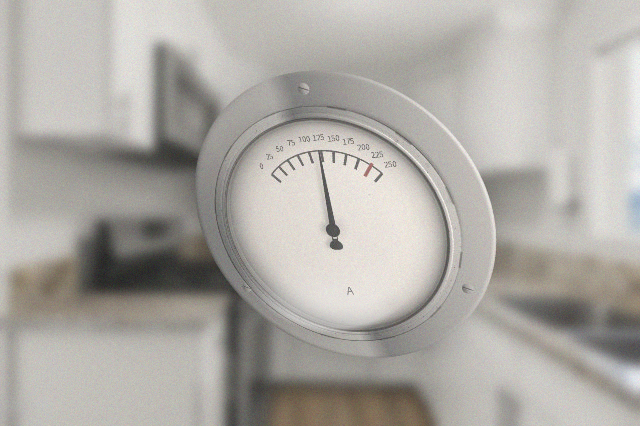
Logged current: value=125 unit=A
